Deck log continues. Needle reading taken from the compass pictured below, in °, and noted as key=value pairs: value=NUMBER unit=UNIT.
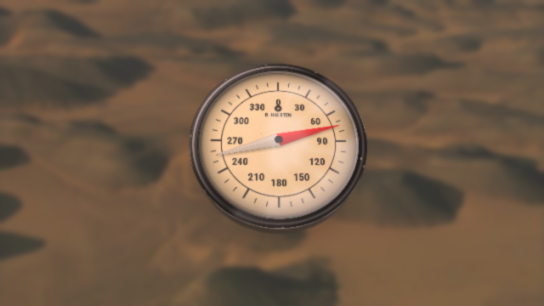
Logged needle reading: value=75 unit=°
